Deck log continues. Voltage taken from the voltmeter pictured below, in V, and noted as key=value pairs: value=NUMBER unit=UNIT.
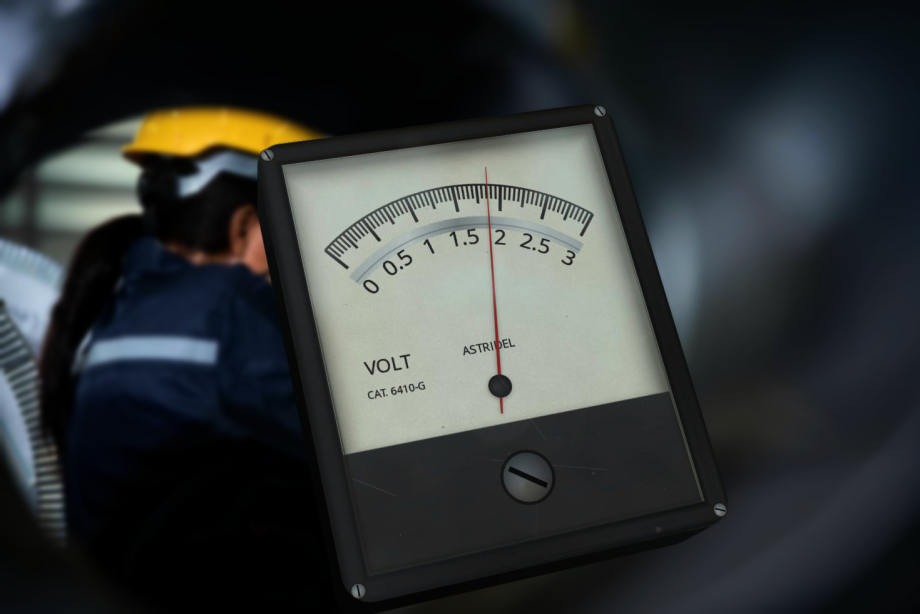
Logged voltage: value=1.85 unit=V
